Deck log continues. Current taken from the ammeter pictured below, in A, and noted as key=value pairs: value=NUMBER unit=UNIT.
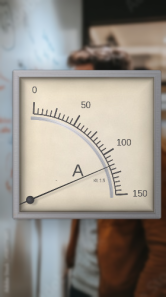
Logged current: value=115 unit=A
